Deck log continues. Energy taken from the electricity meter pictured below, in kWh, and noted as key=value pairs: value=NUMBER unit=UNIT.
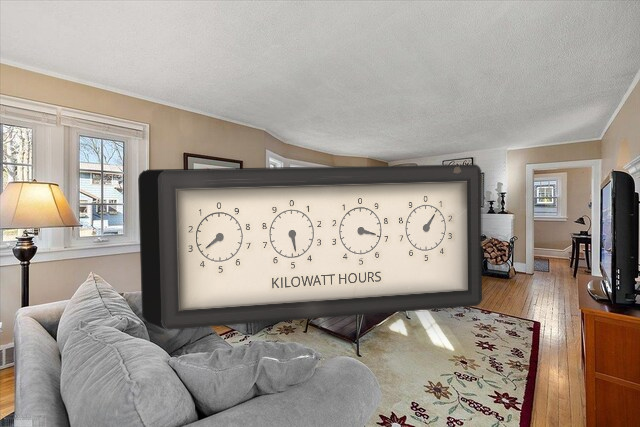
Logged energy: value=3471 unit=kWh
